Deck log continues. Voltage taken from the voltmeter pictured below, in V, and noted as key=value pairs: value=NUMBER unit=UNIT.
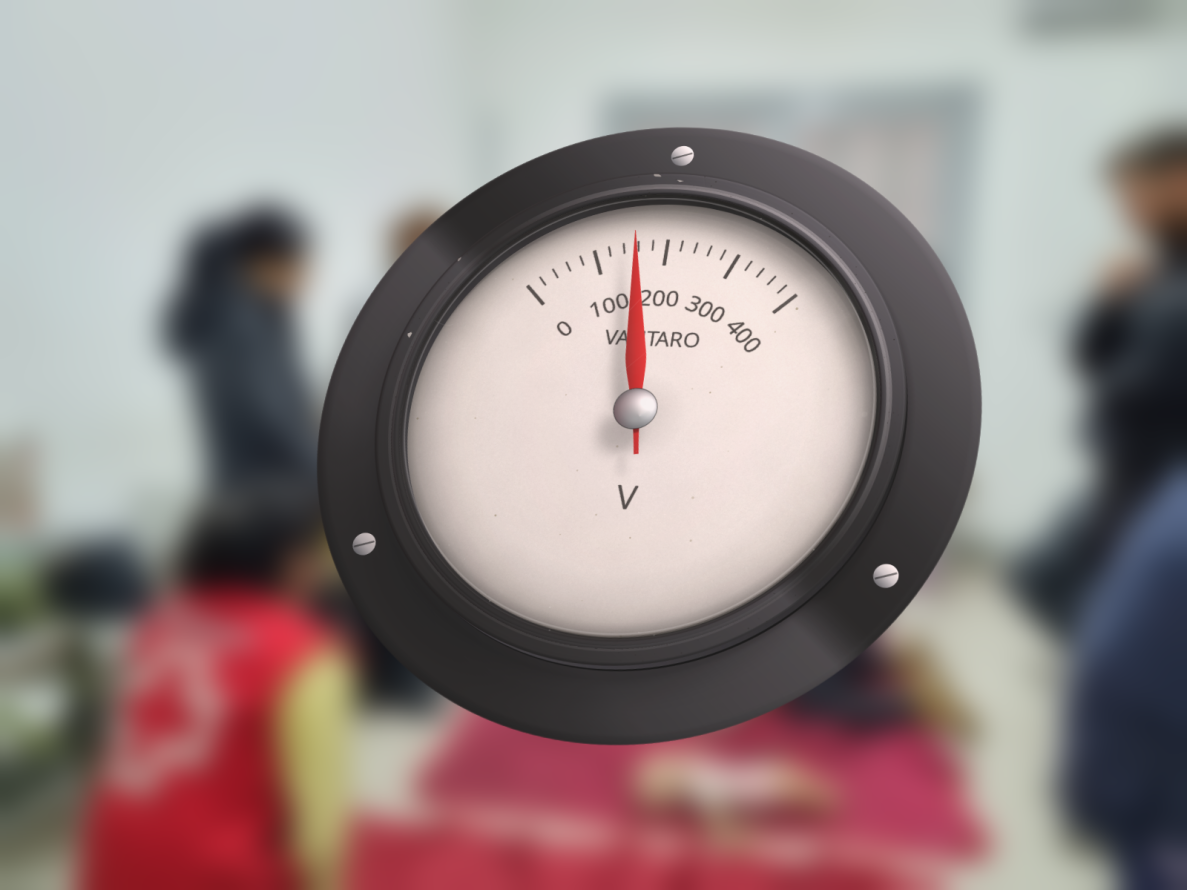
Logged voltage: value=160 unit=V
